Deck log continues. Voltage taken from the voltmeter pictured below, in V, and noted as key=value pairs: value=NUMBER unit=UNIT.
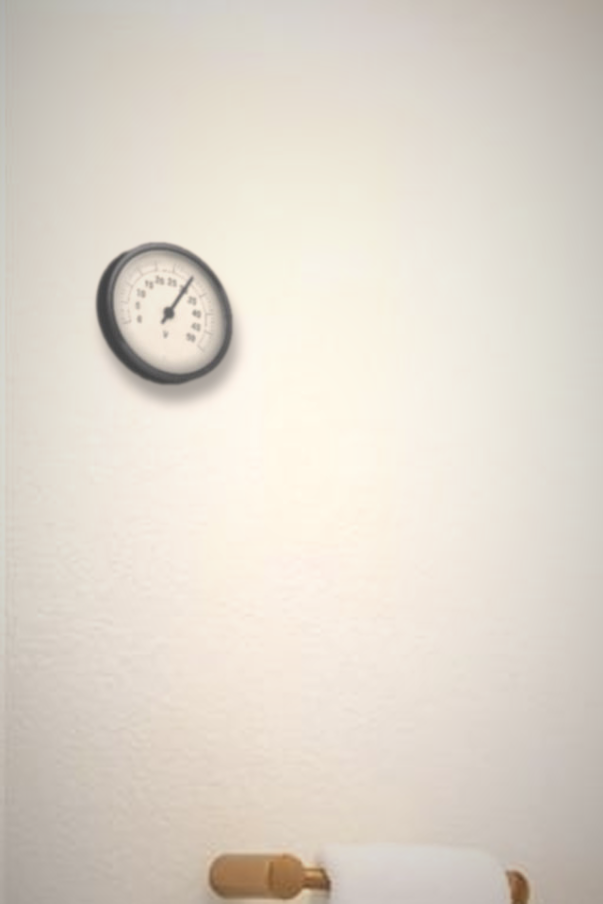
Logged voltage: value=30 unit=V
